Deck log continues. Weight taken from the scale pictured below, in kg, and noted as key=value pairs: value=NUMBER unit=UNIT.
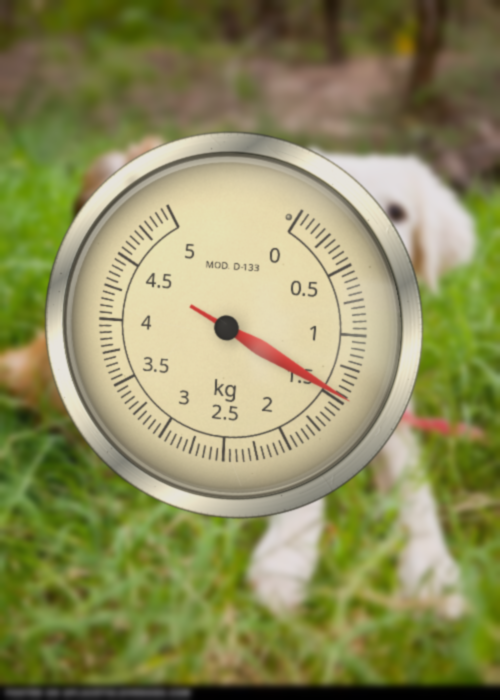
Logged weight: value=1.45 unit=kg
